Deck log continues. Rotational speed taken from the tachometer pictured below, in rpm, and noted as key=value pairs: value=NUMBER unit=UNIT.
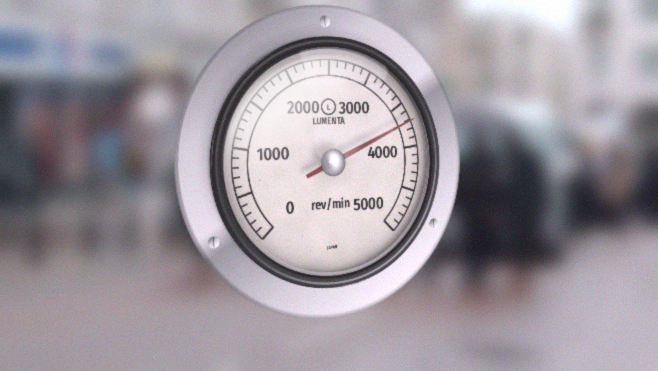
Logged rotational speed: value=3700 unit=rpm
